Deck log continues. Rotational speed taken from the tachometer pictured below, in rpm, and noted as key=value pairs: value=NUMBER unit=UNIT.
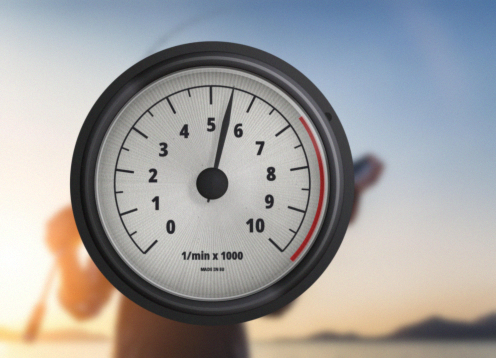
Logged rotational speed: value=5500 unit=rpm
